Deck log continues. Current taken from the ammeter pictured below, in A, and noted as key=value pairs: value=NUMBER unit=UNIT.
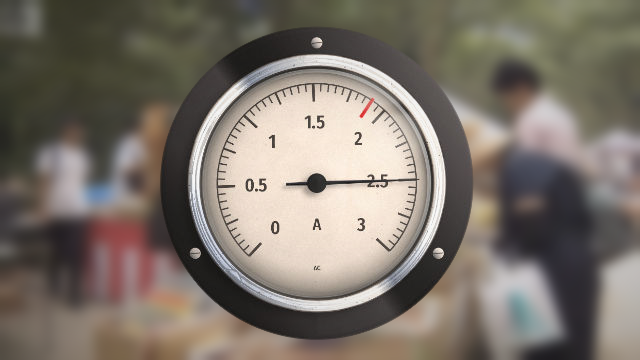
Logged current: value=2.5 unit=A
